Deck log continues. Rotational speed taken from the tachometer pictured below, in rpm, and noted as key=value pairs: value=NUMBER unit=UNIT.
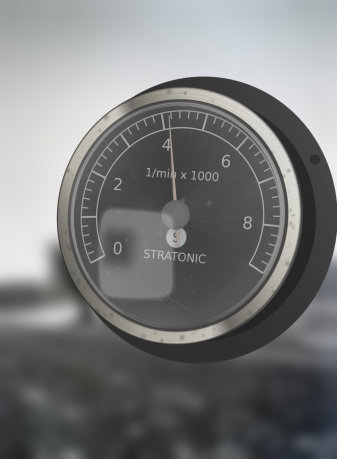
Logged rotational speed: value=4200 unit=rpm
